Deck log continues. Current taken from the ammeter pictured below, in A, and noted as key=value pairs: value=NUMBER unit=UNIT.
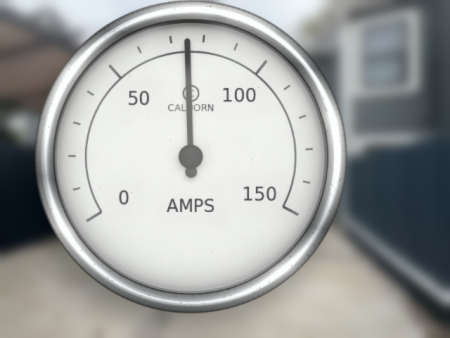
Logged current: value=75 unit=A
